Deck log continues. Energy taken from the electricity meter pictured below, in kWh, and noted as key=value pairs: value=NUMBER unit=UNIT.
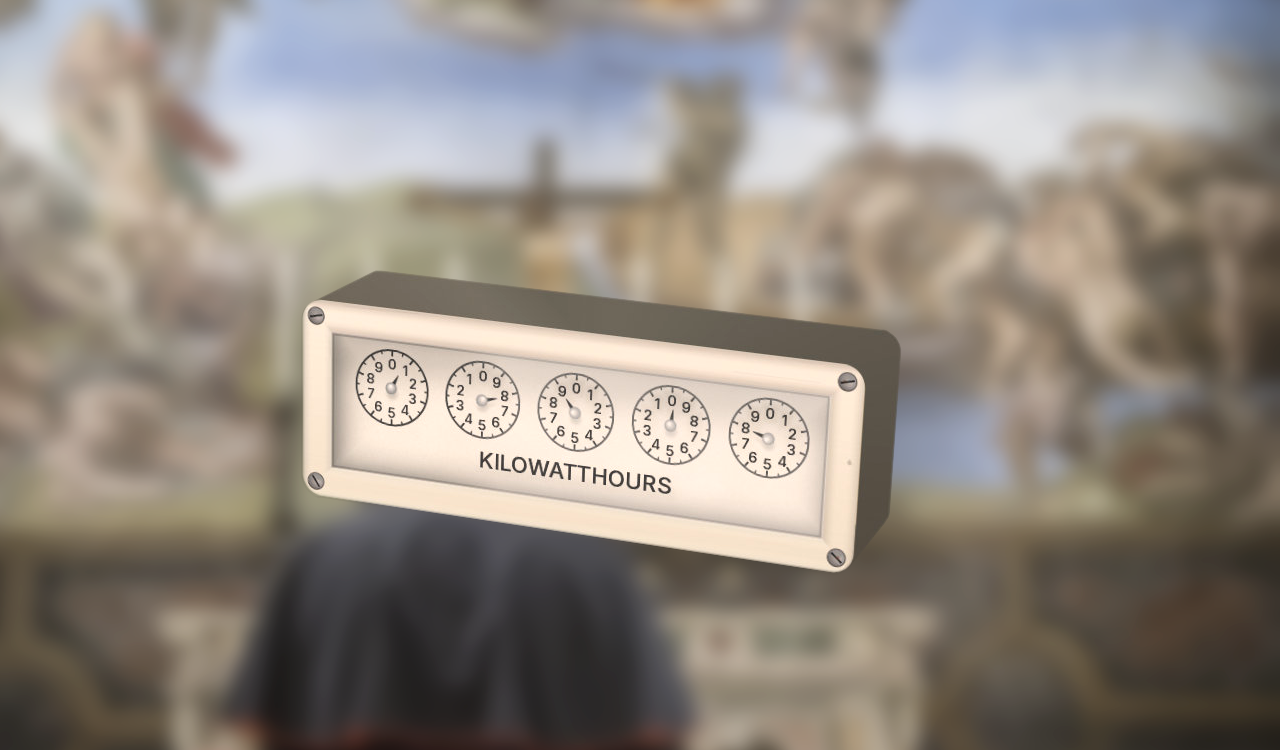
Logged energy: value=7898 unit=kWh
